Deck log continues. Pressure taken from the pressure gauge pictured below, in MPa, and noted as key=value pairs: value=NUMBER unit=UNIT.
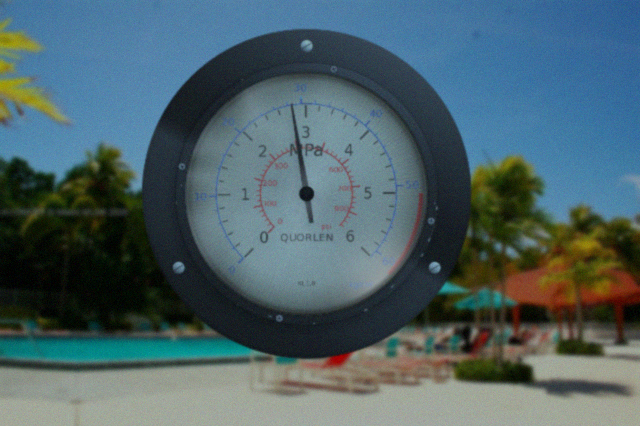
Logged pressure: value=2.8 unit=MPa
